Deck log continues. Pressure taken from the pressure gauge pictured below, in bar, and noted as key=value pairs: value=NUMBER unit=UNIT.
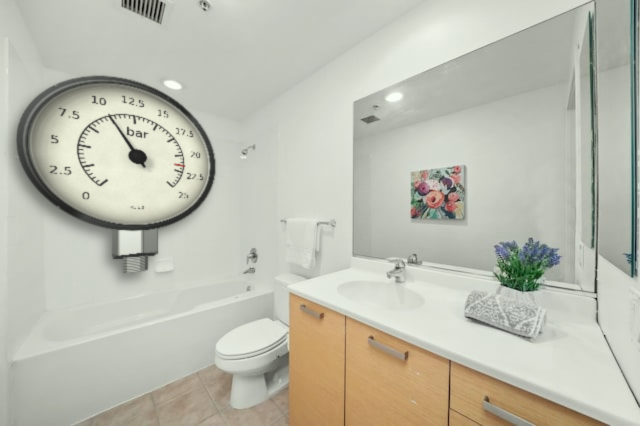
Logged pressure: value=10 unit=bar
